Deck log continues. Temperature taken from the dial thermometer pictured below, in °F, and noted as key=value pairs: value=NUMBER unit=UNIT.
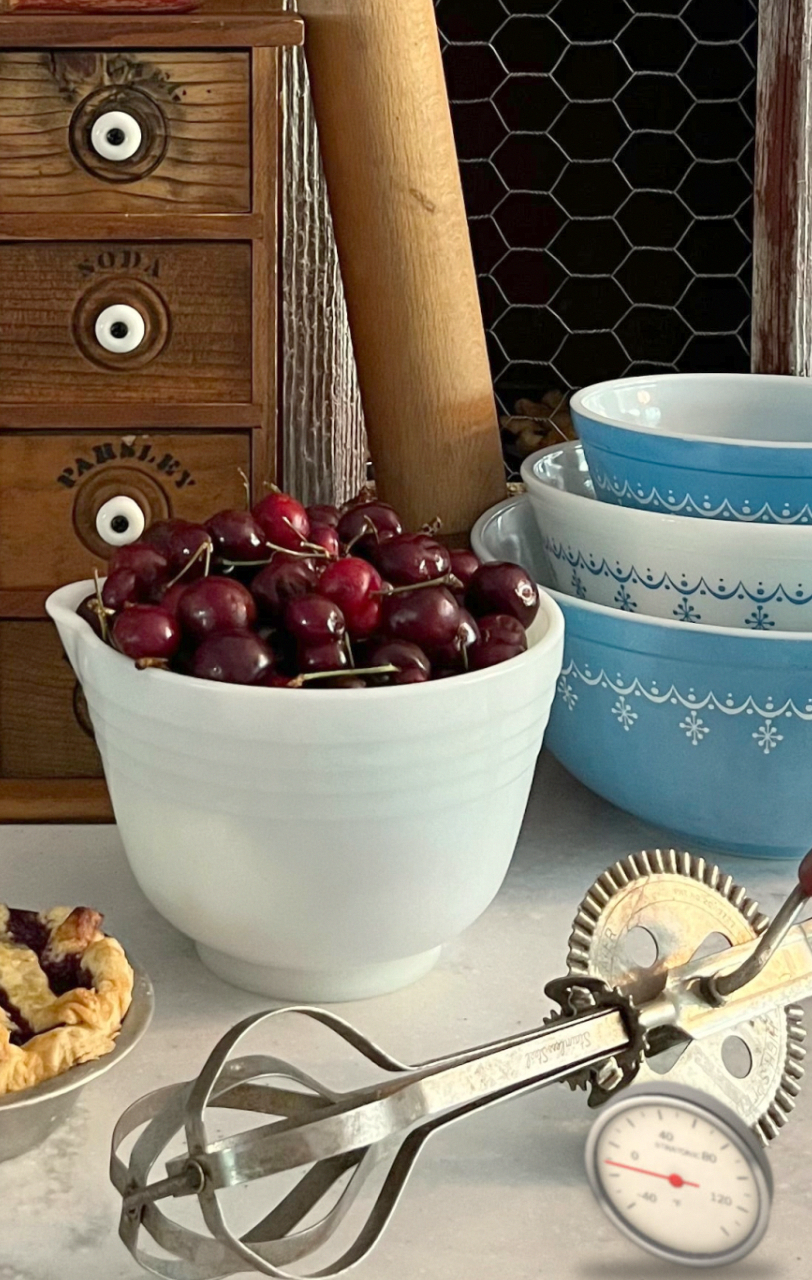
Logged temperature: value=-10 unit=°F
